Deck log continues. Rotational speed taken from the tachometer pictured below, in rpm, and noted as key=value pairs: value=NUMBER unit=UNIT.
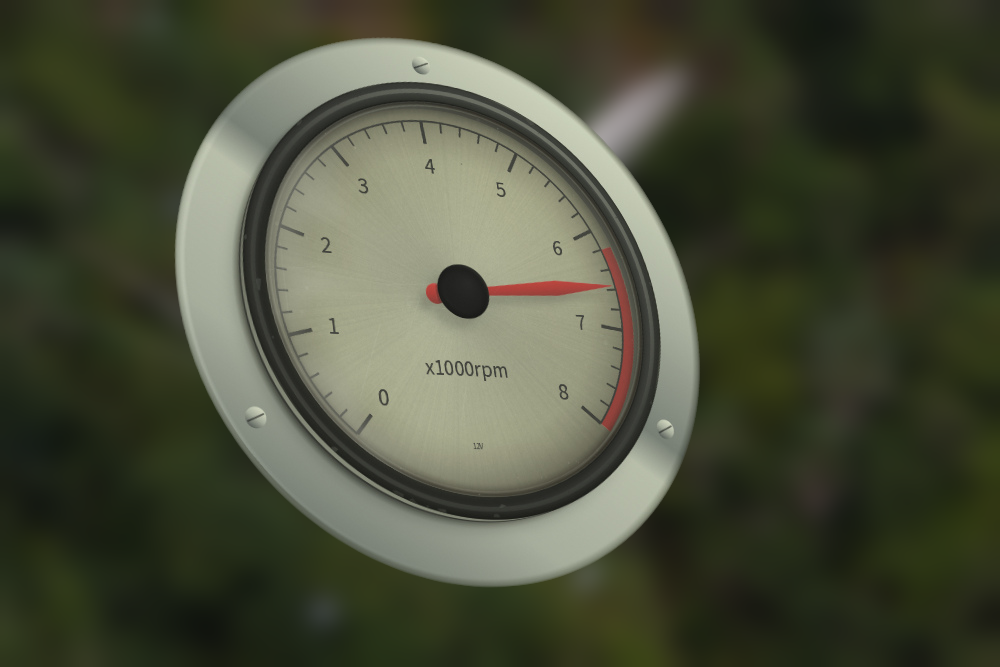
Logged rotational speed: value=6600 unit=rpm
